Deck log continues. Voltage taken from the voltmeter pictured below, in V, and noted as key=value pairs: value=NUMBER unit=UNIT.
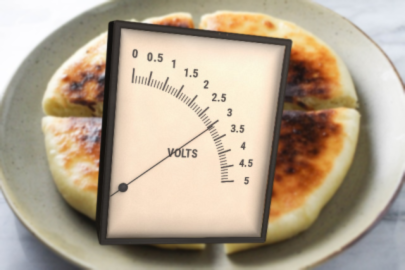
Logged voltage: value=3 unit=V
